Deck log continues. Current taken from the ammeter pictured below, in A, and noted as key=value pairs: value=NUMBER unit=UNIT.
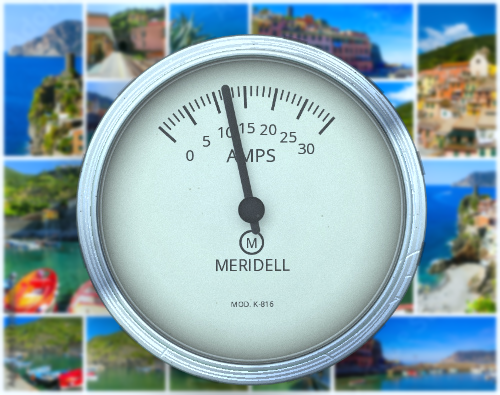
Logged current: value=12 unit=A
